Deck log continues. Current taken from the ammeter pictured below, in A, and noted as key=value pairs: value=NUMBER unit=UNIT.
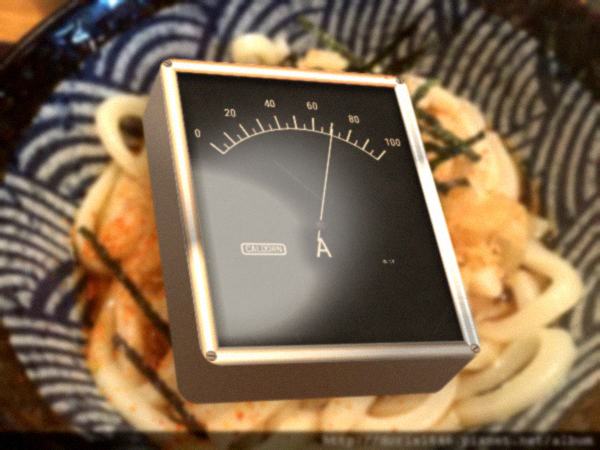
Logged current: value=70 unit=A
